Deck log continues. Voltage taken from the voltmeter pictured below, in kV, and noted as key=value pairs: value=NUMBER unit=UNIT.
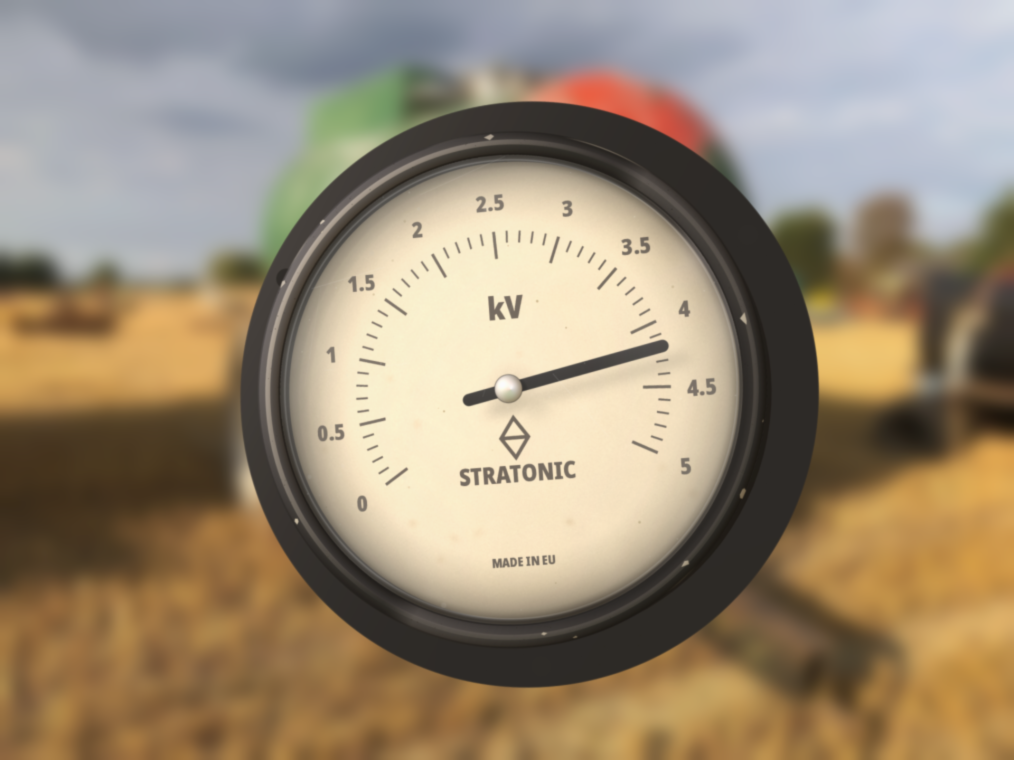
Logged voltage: value=4.2 unit=kV
